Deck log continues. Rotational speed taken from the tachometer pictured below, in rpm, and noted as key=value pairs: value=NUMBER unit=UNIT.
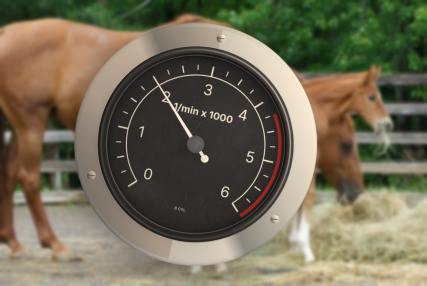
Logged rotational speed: value=2000 unit=rpm
